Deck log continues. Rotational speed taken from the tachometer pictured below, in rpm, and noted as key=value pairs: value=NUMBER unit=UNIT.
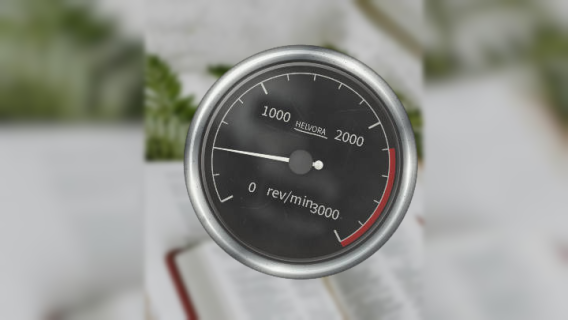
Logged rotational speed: value=400 unit=rpm
